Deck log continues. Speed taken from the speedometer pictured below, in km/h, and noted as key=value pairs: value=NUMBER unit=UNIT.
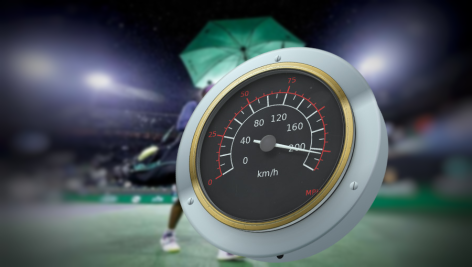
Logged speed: value=205 unit=km/h
